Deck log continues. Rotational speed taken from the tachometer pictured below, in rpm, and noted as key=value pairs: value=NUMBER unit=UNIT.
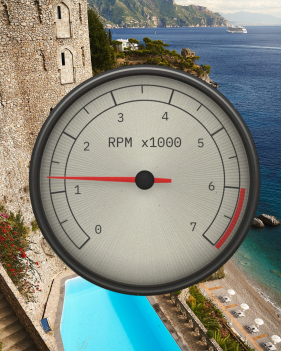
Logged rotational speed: value=1250 unit=rpm
